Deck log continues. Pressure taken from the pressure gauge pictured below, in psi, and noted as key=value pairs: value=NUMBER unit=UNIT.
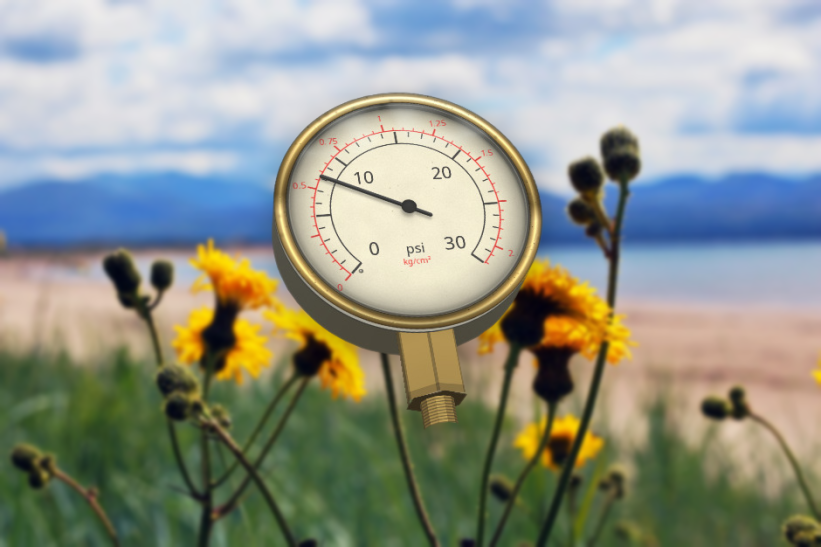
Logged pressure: value=8 unit=psi
